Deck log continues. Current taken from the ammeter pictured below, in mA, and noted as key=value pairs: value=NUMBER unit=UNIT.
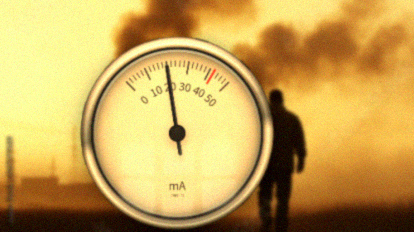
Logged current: value=20 unit=mA
